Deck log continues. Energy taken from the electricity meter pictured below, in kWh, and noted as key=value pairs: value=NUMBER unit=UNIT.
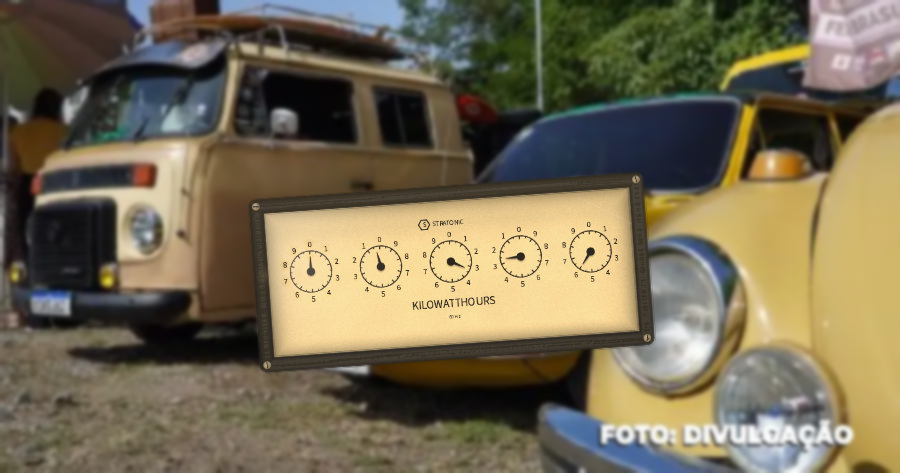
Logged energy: value=326 unit=kWh
